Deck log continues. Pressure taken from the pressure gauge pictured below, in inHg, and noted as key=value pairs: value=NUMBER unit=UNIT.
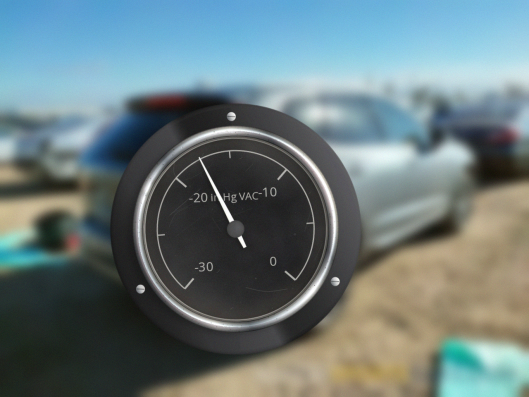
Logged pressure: value=-17.5 unit=inHg
